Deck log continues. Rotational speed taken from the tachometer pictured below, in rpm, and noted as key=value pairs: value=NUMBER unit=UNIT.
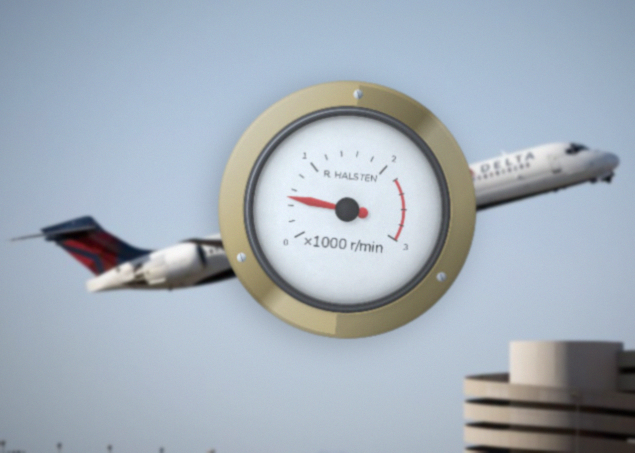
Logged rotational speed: value=500 unit=rpm
